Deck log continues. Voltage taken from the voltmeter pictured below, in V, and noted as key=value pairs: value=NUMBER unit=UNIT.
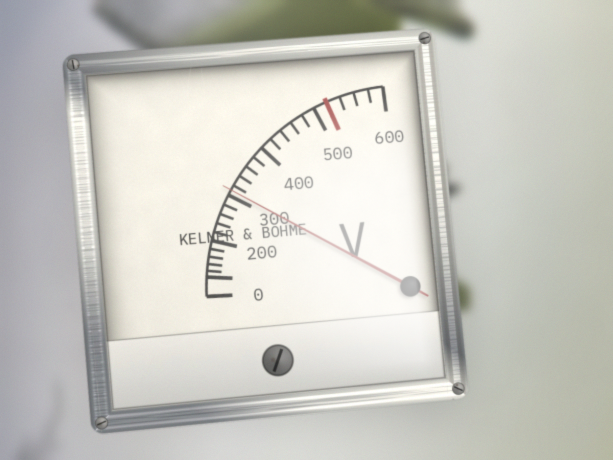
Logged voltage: value=310 unit=V
